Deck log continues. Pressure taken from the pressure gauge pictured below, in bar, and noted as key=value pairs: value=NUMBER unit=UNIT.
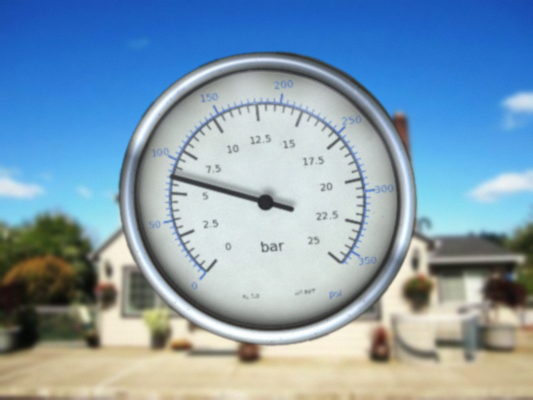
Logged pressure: value=6 unit=bar
